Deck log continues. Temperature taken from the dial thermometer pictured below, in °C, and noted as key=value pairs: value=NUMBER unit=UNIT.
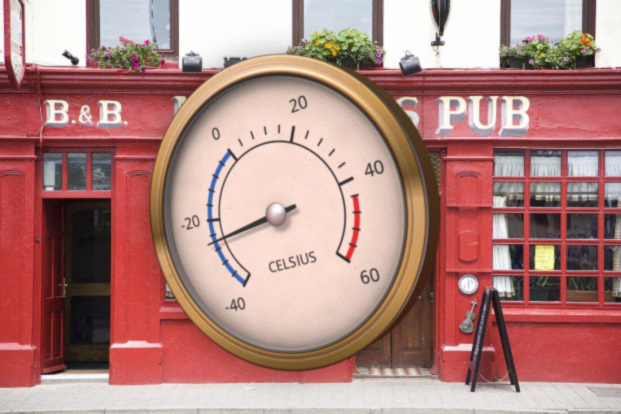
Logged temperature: value=-26 unit=°C
